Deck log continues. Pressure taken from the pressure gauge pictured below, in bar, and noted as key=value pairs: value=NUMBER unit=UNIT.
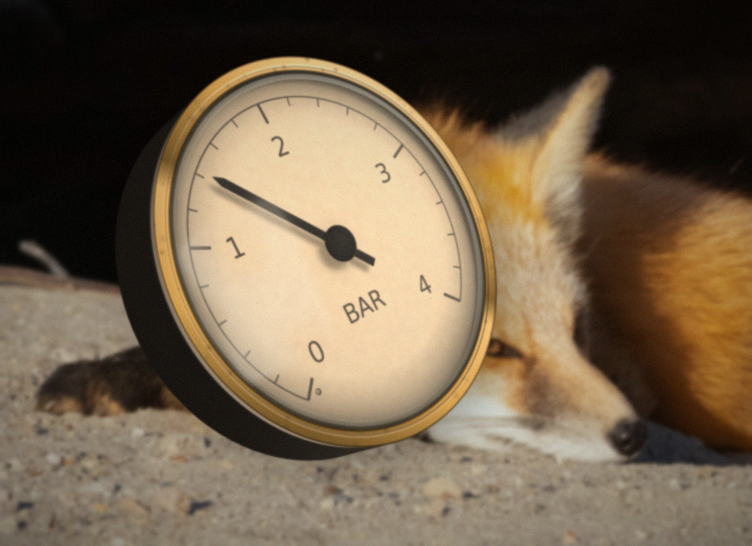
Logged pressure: value=1.4 unit=bar
